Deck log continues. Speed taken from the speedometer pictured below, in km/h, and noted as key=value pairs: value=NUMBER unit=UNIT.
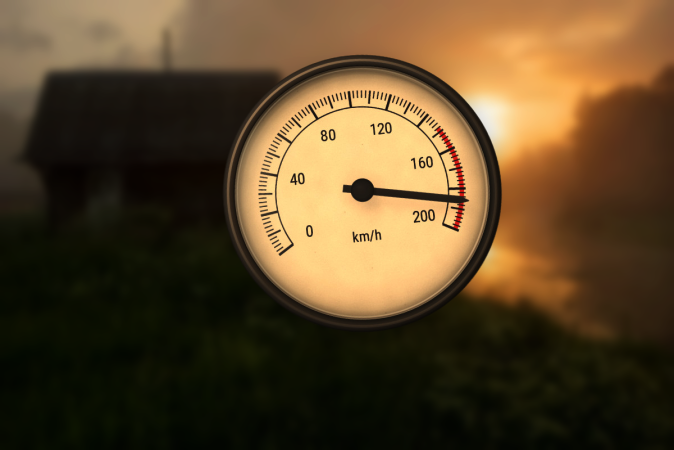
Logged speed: value=186 unit=km/h
